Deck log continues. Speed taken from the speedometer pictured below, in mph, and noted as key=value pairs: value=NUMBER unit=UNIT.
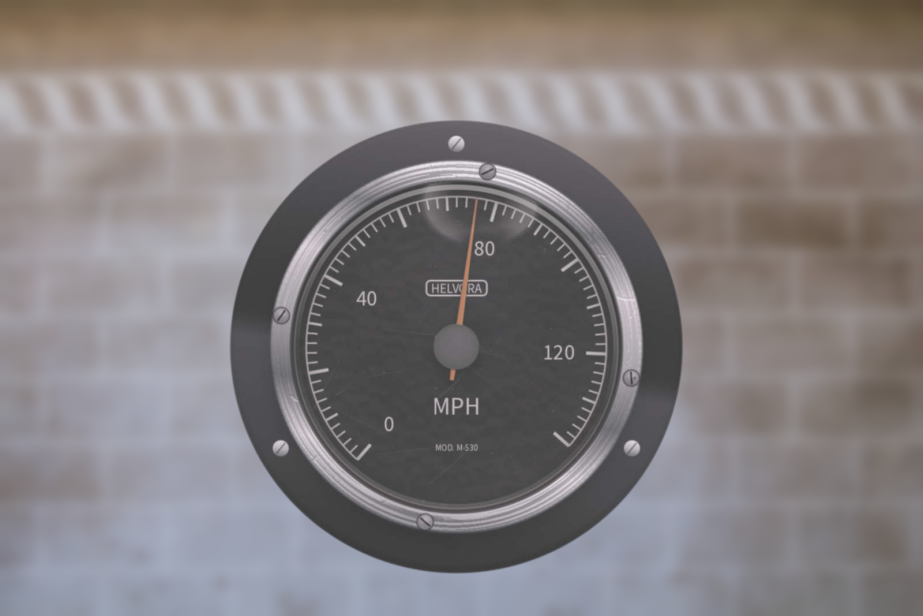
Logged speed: value=76 unit=mph
